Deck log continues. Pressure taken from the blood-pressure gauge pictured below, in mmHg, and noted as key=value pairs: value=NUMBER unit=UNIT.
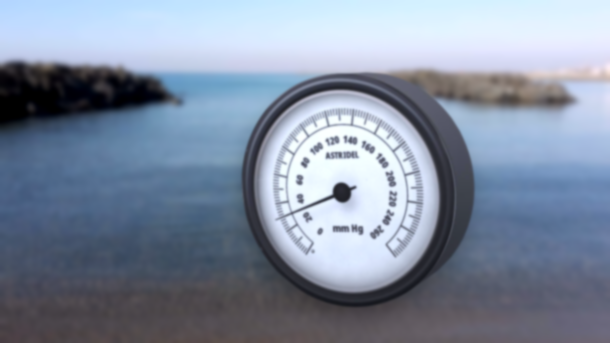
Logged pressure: value=30 unit=mmHg
